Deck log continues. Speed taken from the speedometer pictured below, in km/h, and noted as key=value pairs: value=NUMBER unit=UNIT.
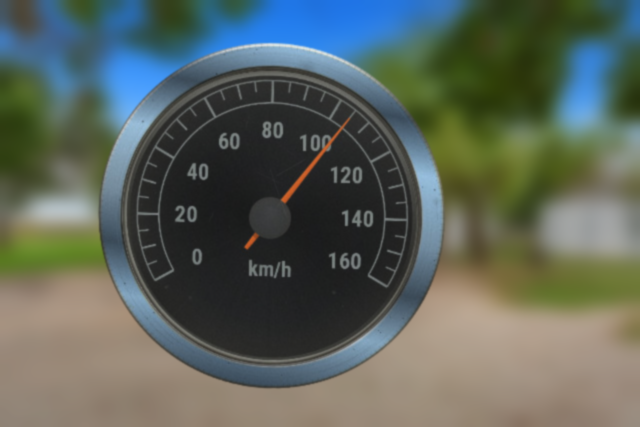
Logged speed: value=105 unit=km/h
